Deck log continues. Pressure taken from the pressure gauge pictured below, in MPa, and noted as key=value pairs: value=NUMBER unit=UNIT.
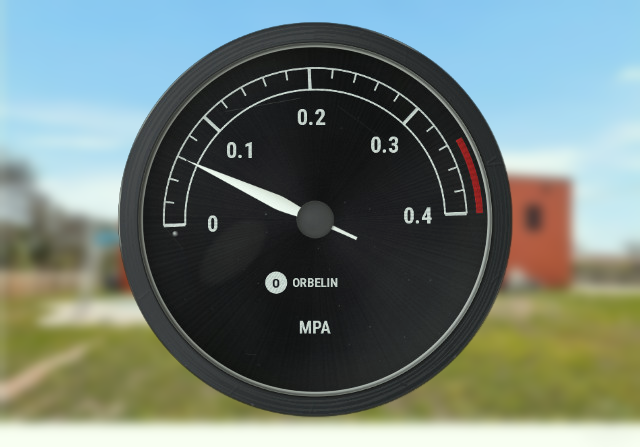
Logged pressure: value=0.06 unit=MPa
